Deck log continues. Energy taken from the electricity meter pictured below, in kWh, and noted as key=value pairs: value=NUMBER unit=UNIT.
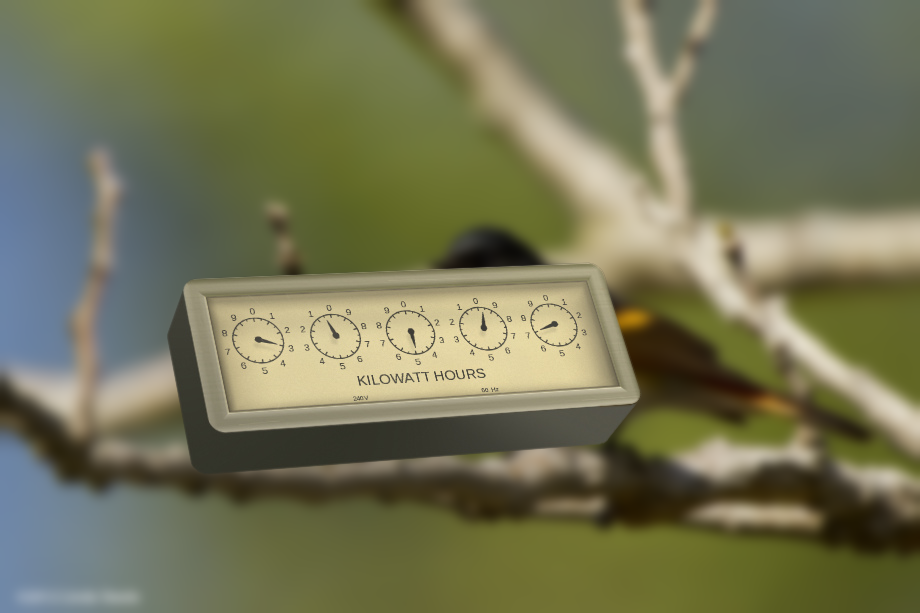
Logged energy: value=30497 unit=kWh
